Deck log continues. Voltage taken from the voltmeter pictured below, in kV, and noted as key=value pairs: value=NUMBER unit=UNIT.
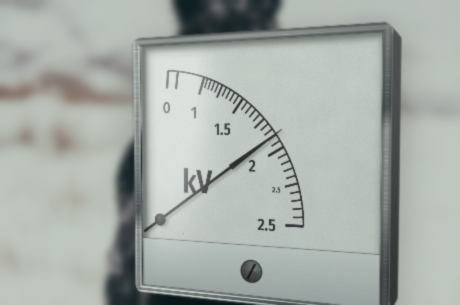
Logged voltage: value=1.9 unit=kV
